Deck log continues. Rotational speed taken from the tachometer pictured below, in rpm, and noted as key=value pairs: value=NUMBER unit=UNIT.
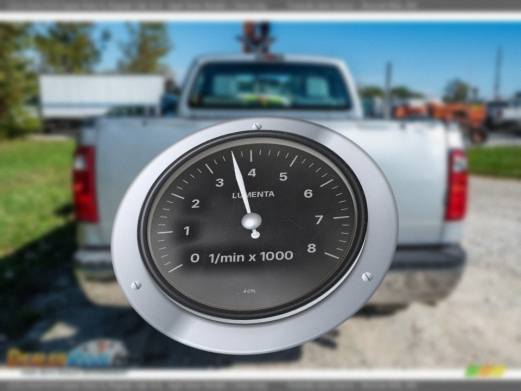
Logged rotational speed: value=3600 unit=rpm
